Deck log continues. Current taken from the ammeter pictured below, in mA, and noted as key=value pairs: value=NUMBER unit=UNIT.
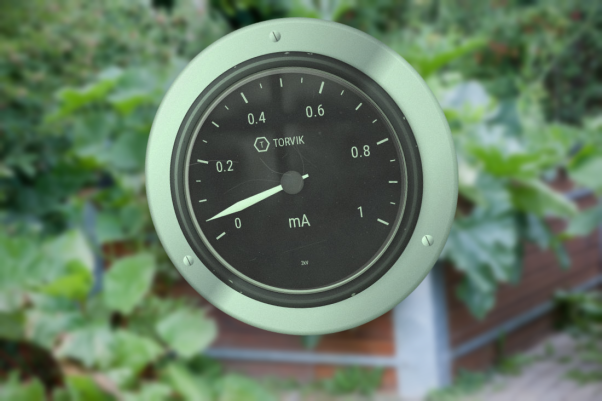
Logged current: value=0.05 unit=mA
